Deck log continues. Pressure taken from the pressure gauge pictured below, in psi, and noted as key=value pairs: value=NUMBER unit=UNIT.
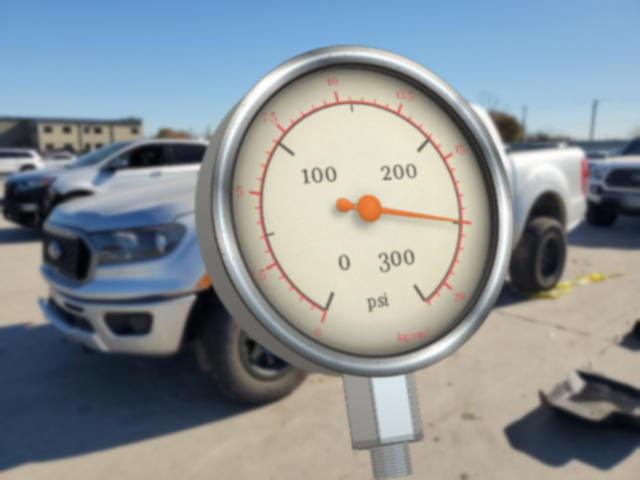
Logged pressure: value=250 unit=psi
